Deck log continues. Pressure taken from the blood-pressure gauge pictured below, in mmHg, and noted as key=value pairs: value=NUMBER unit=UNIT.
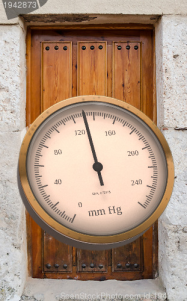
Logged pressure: value=130 unit=mmHg
